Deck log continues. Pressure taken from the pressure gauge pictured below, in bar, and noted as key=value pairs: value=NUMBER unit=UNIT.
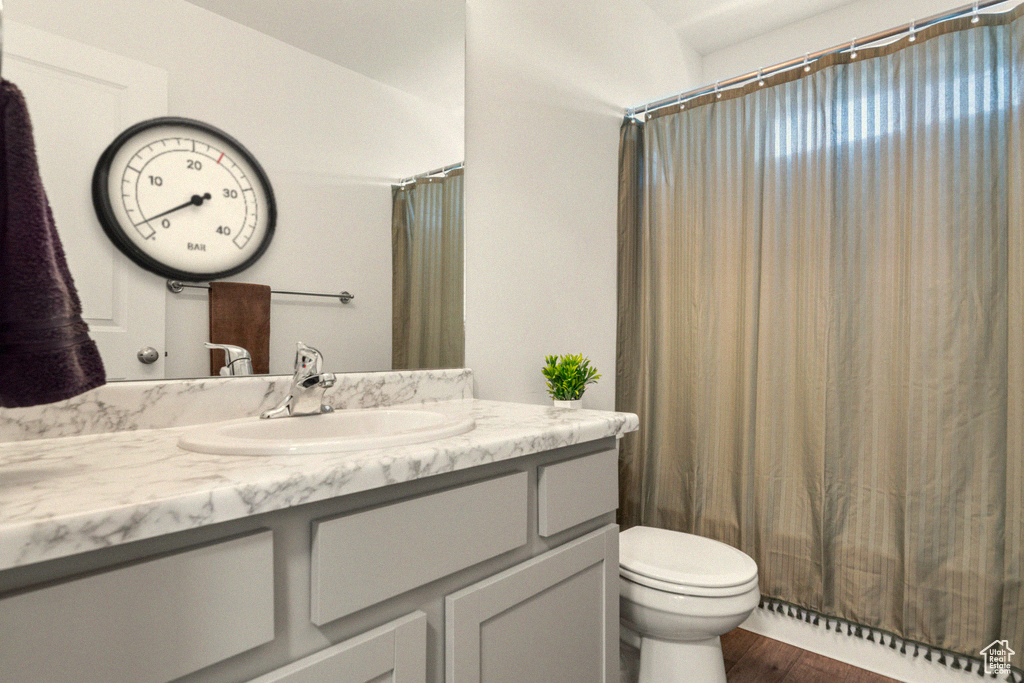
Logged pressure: value=2 unit=bar
